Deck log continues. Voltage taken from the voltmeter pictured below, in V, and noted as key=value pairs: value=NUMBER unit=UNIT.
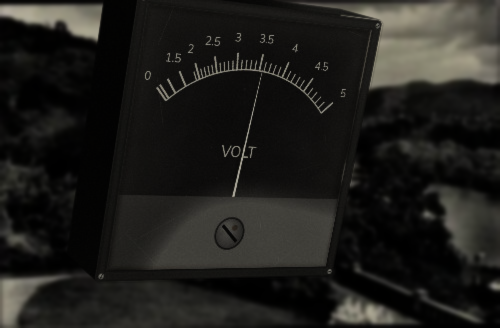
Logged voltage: value=3.5 unit=V
